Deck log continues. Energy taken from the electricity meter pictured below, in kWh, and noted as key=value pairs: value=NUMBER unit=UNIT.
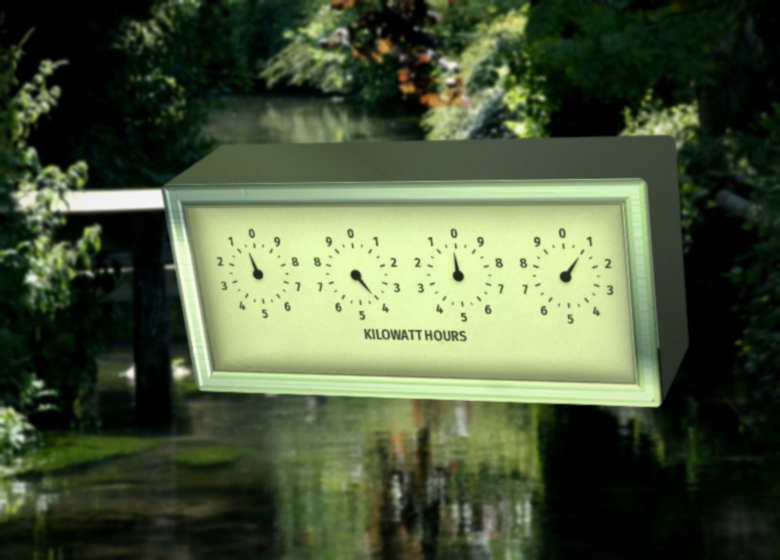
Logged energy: value=401 unit=kWh
